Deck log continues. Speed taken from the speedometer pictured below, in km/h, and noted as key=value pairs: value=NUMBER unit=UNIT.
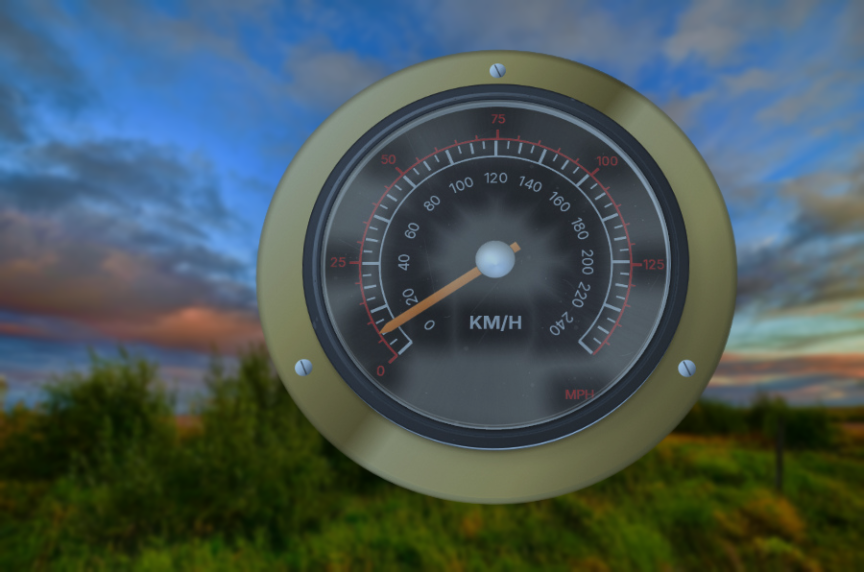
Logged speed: value=10 unit=km/h
